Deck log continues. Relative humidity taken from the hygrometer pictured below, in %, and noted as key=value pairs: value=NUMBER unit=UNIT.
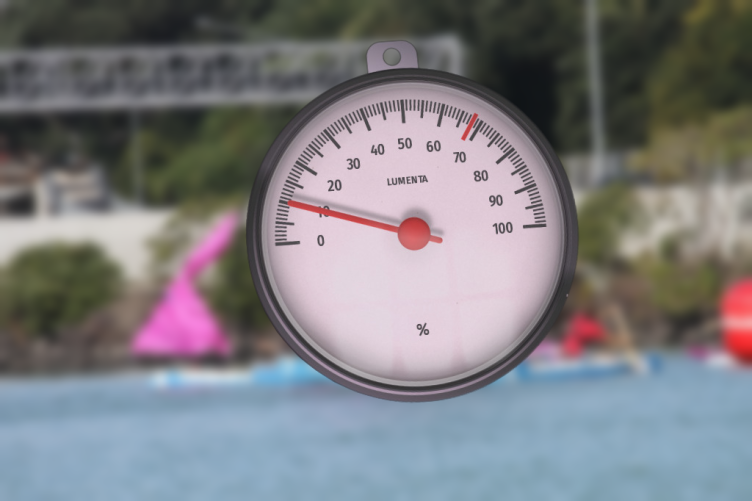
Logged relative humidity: value=10 unit=%
